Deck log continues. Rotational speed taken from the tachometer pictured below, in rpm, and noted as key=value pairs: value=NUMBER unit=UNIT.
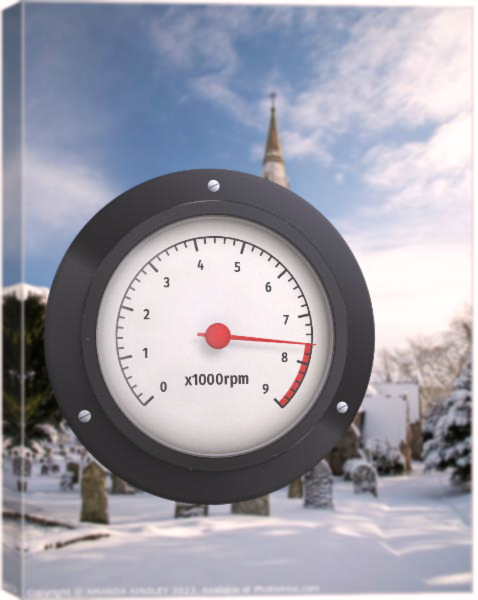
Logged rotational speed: value=7600 unit=rpm
